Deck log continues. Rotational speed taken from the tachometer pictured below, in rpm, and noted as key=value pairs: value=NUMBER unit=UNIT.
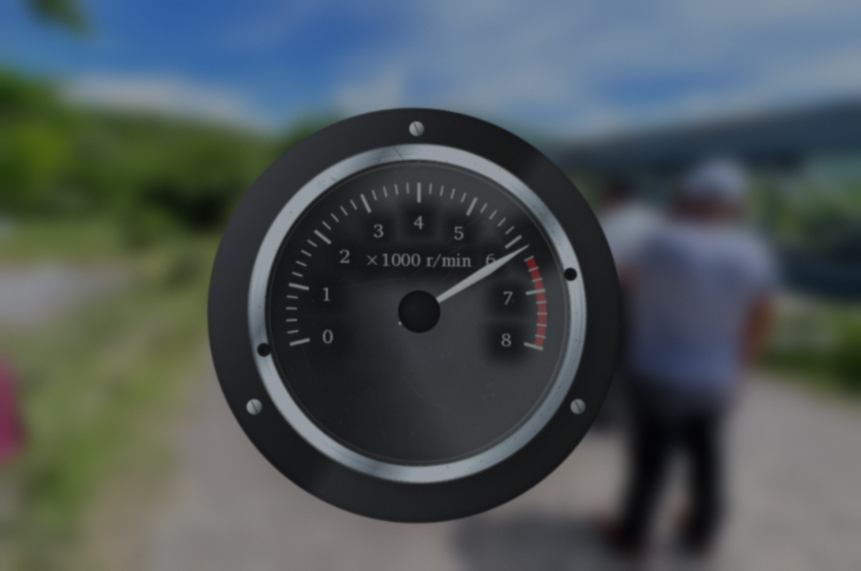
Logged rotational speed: value=6200 unit=rpm
